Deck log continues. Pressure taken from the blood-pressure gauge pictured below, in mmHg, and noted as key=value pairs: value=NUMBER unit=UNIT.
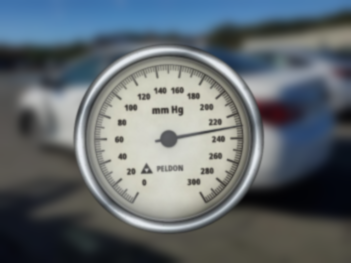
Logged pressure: value=230 unit=mmHg
